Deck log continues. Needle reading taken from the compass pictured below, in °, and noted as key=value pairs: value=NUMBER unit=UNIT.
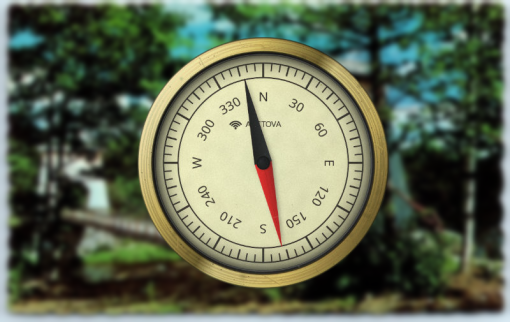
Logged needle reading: value=167.5 unit=°
